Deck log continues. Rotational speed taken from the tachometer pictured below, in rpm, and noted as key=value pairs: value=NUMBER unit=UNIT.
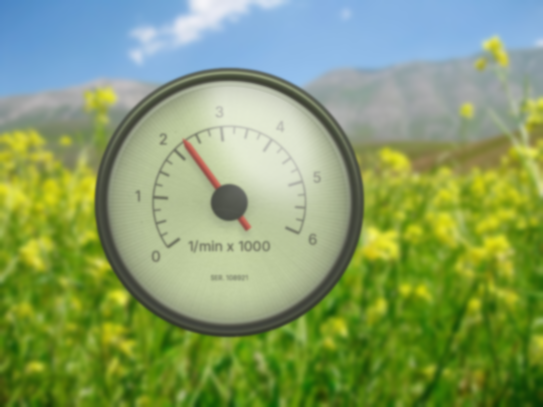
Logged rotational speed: value=2250 unit=rpm
